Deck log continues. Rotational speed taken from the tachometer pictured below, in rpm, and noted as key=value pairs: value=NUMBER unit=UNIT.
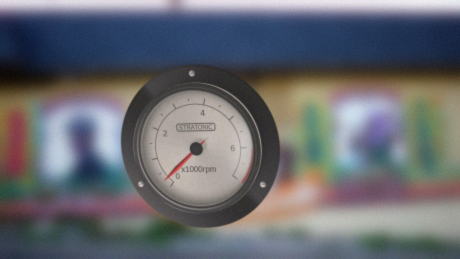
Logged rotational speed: value=250 unit=rpm
